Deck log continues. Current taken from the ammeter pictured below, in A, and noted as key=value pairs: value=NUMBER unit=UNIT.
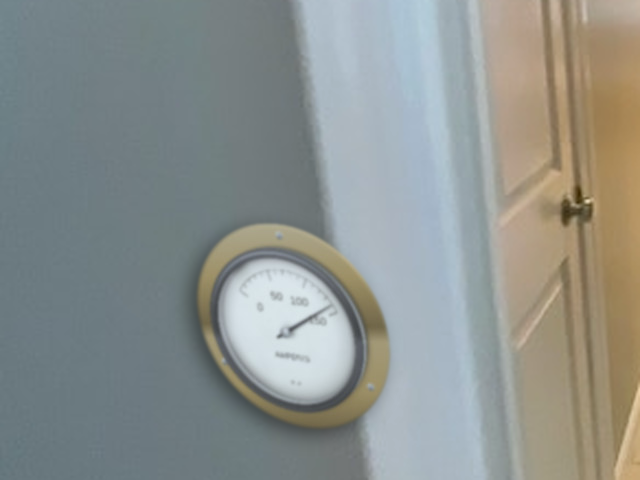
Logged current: value=140 unit=A
